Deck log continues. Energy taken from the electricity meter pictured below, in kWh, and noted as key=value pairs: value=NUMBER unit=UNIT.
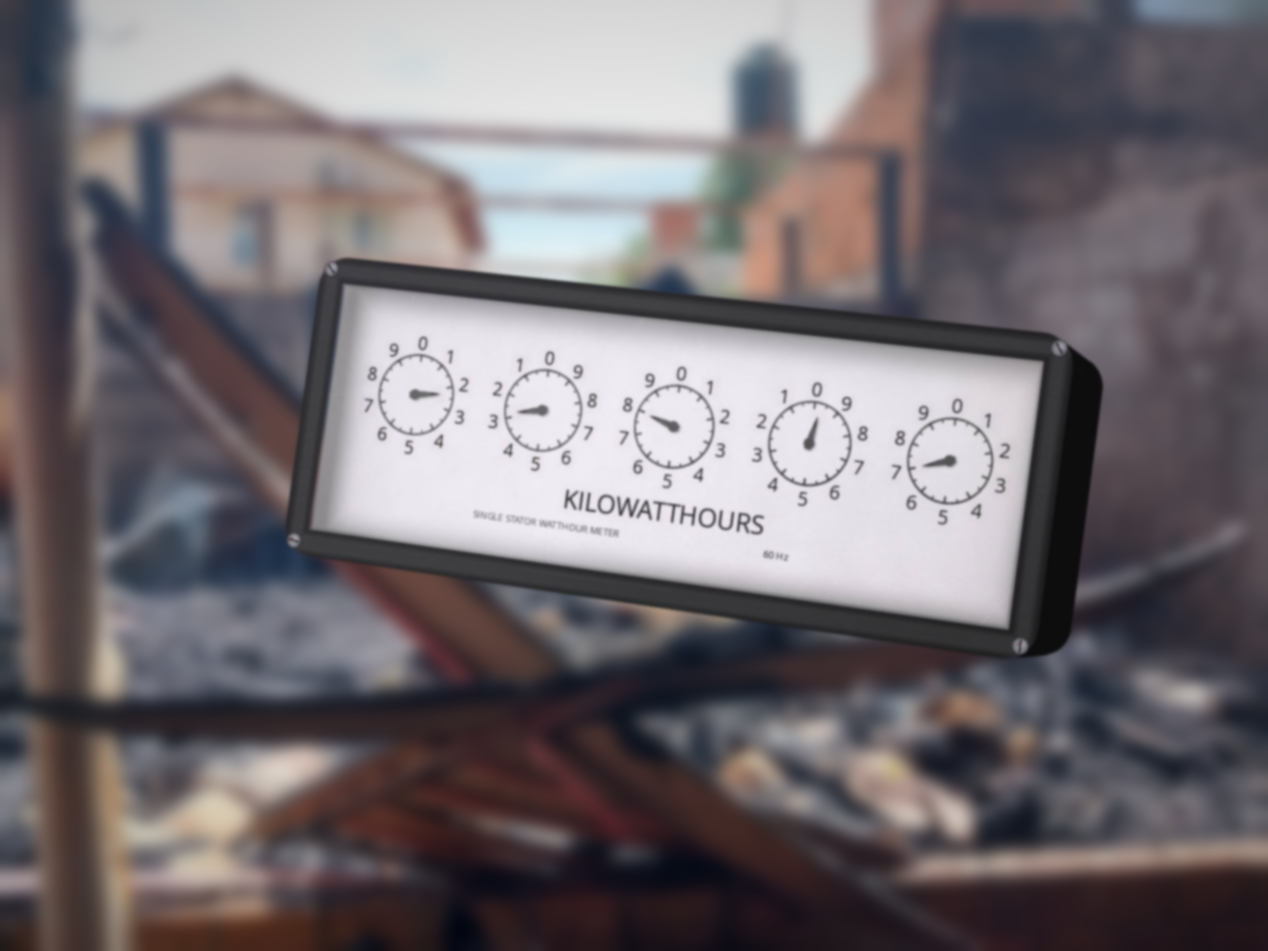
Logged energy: value=22797 unit=kWh
